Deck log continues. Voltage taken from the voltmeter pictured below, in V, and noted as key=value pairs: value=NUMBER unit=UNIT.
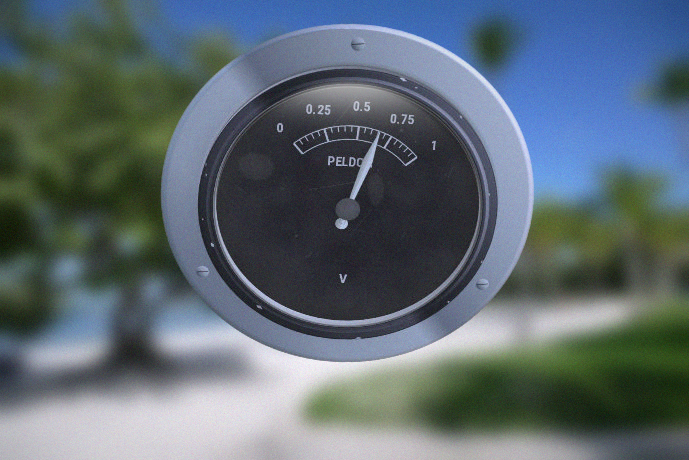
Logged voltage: value=0.65 unit=V
